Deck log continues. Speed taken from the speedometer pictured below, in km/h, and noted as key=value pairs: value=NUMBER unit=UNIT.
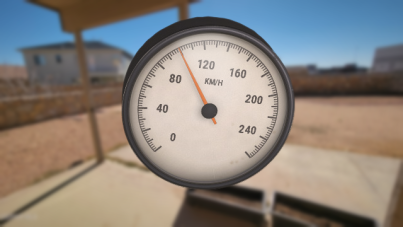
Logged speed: value=100 unit=km/h
